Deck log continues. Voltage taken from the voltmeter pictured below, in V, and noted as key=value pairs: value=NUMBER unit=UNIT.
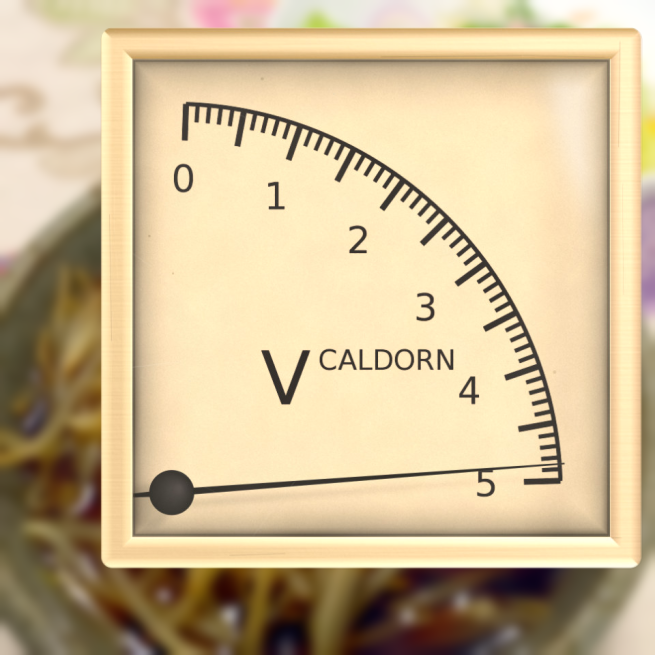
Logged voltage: value=4.85 unit=V
